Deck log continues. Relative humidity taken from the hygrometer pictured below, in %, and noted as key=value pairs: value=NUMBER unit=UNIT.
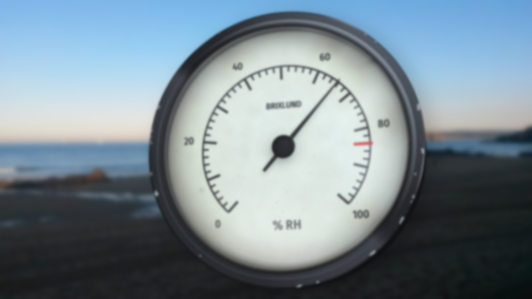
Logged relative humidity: value=66 unit=%
